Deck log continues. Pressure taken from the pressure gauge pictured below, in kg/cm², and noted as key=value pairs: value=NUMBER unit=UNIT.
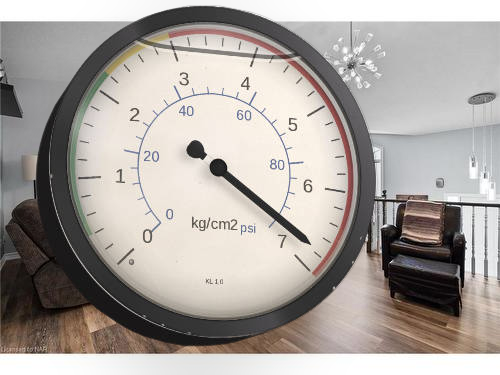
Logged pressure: value=6.8 unit=kg/cm²
